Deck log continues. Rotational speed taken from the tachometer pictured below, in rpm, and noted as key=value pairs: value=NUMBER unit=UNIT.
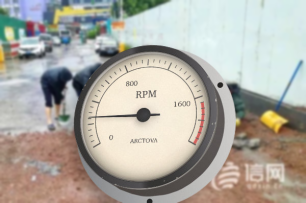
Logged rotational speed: value=250 unit=rpm
